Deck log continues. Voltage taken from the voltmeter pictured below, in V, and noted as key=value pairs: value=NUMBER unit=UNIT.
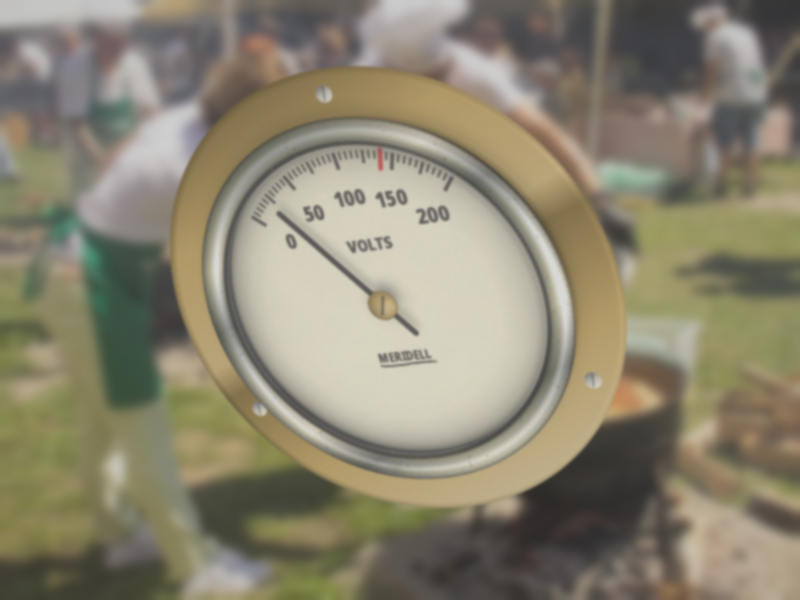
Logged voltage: value=25 unit=V
